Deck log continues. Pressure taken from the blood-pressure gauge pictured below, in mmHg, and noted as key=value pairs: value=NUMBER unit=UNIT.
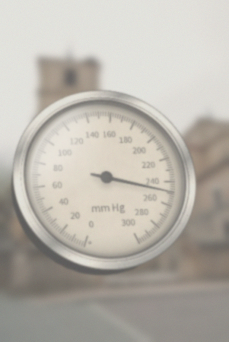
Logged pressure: value=250 unit=mmHg
